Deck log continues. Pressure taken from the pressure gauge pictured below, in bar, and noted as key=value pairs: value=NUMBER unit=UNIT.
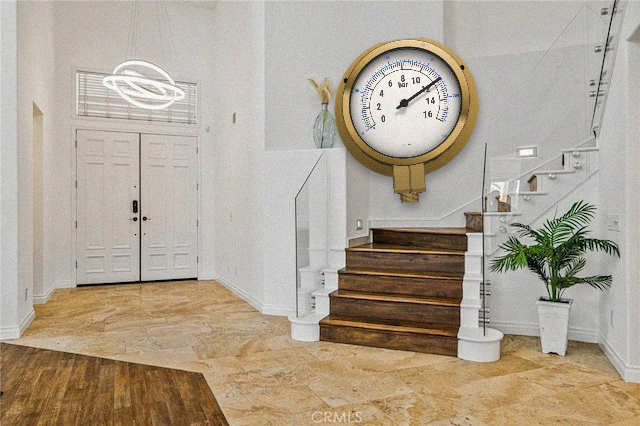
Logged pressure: value=12 unit=bar
